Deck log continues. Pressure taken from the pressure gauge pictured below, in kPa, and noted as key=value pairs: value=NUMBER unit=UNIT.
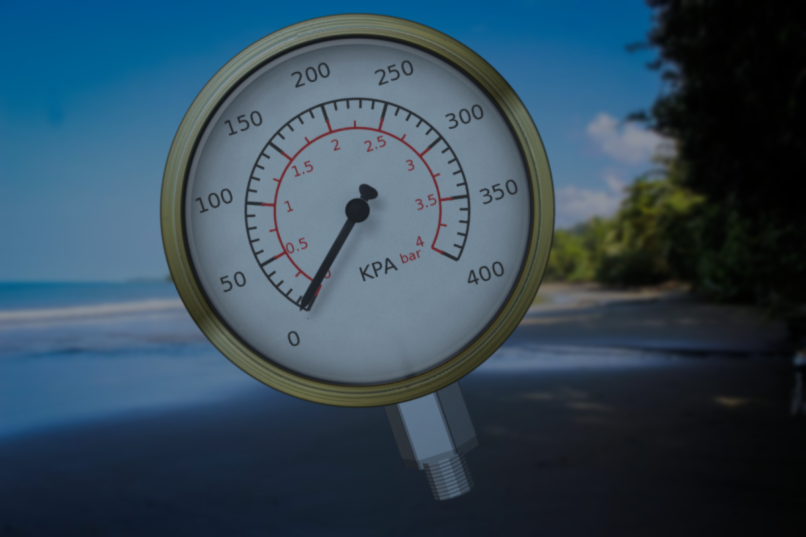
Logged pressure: value=5 unit=kPa
